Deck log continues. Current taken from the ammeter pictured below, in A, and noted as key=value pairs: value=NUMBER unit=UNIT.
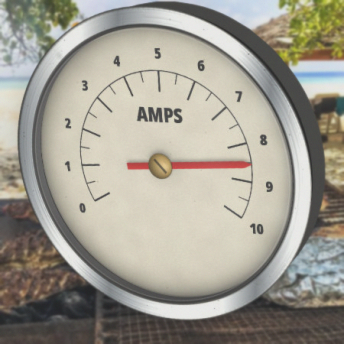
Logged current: value=8.5 unit=A
